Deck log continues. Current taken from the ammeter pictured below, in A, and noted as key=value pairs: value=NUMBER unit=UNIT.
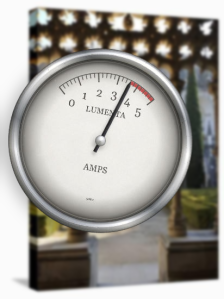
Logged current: value=3.6 unit=A
